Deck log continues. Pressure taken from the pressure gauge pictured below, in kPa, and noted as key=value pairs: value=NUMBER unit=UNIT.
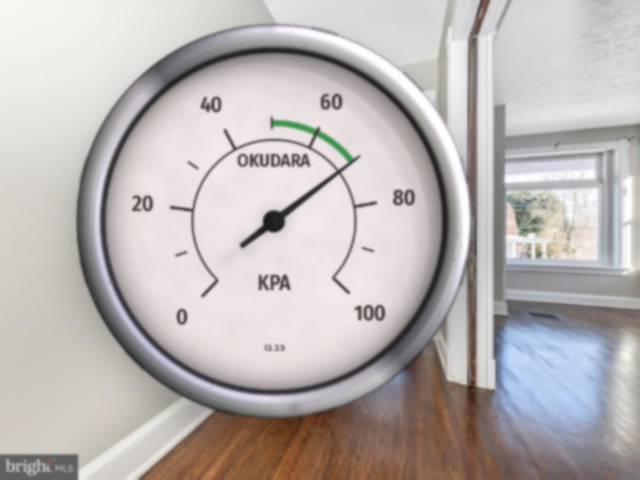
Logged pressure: value=70 unit=kPa
